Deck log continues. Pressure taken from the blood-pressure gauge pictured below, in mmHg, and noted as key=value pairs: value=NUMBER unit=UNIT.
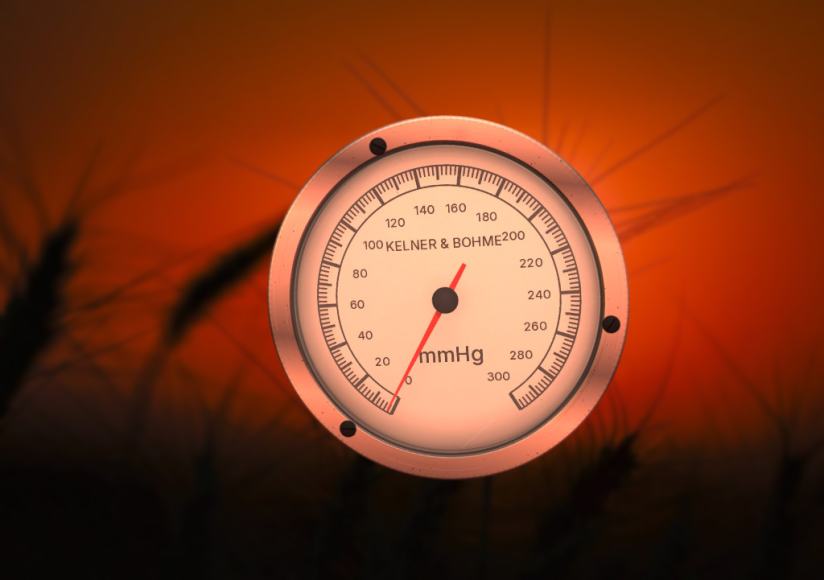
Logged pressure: value=2 unit=mmHg
